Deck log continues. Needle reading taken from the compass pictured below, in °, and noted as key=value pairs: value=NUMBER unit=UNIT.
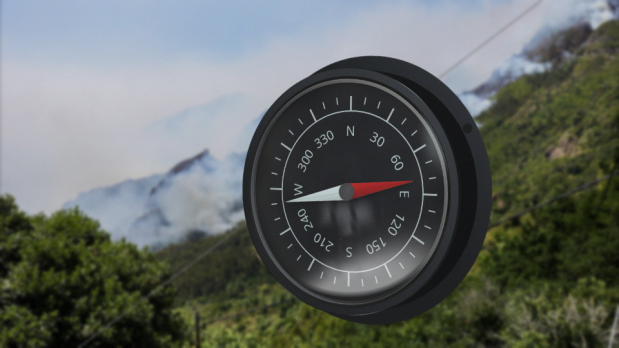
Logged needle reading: value=80 unit=°
